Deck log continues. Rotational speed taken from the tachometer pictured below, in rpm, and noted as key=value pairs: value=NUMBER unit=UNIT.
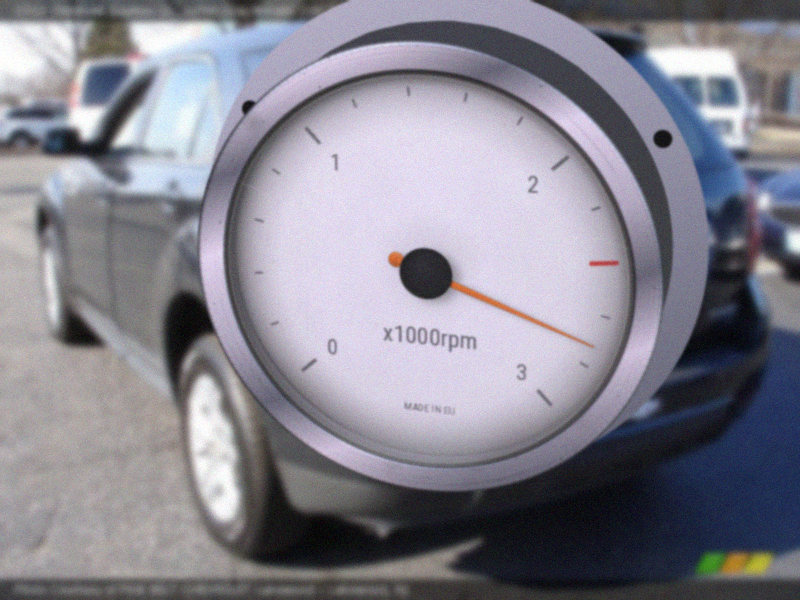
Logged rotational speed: value=2700 unit=rpm
